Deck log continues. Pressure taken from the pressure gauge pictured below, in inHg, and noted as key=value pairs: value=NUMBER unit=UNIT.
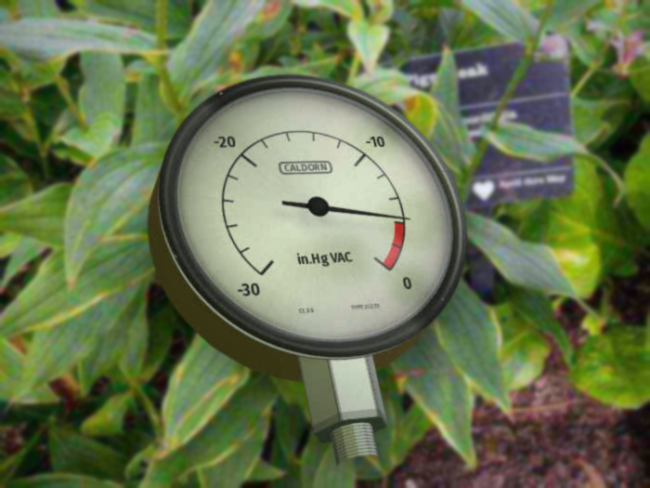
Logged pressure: value=-4 unit=inHg
